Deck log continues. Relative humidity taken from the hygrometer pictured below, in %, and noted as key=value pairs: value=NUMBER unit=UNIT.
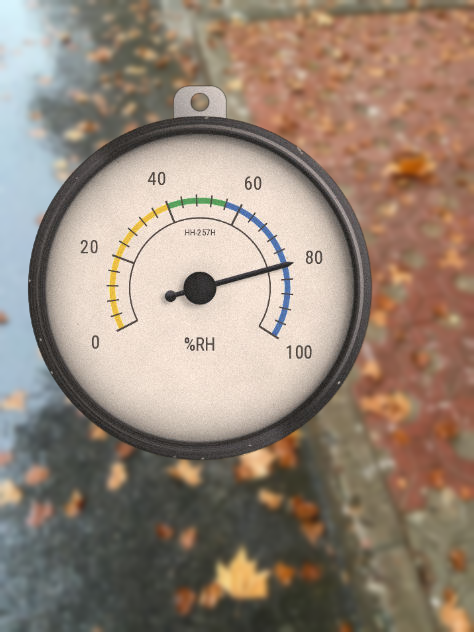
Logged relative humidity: value=80 unit=%
